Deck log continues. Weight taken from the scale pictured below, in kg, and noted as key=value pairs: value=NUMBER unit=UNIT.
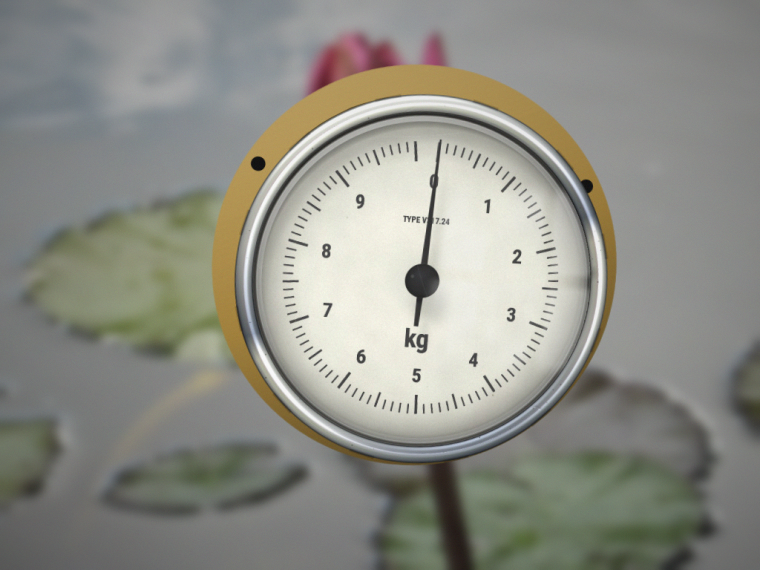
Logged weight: value=0 unit=kg
